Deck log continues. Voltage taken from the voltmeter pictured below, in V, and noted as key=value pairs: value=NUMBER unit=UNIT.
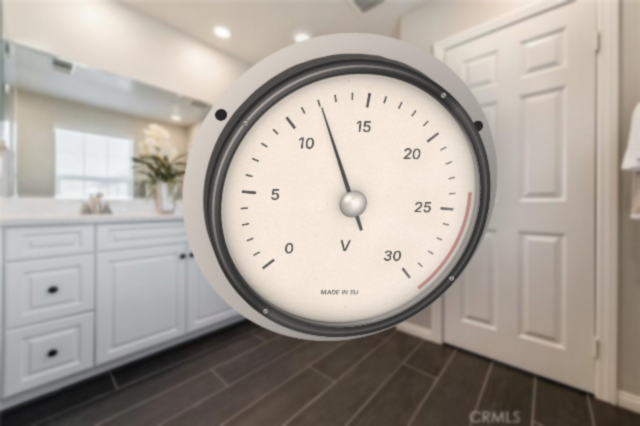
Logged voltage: value=12 unit=V
